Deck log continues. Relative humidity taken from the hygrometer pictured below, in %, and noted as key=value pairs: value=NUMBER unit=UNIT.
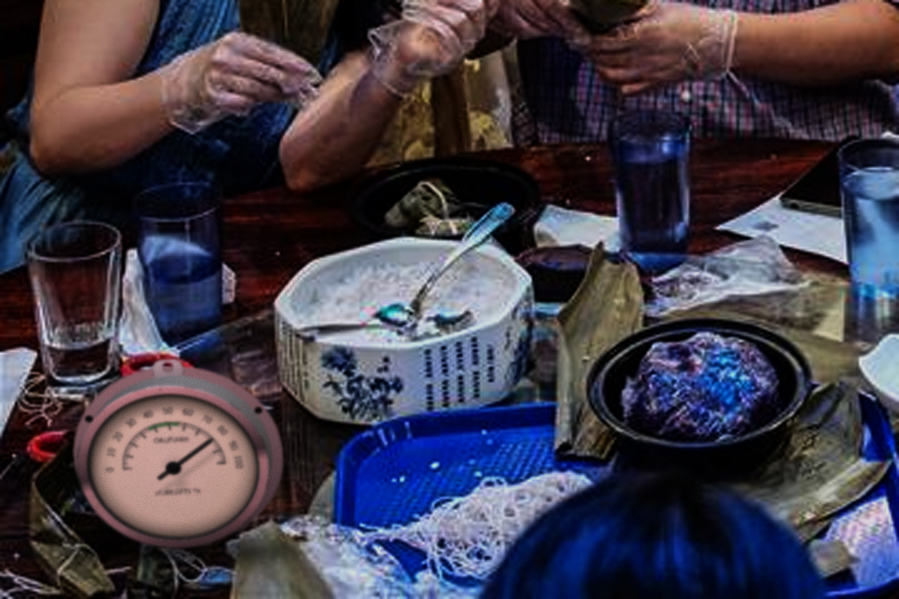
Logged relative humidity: value=80 unit=%
